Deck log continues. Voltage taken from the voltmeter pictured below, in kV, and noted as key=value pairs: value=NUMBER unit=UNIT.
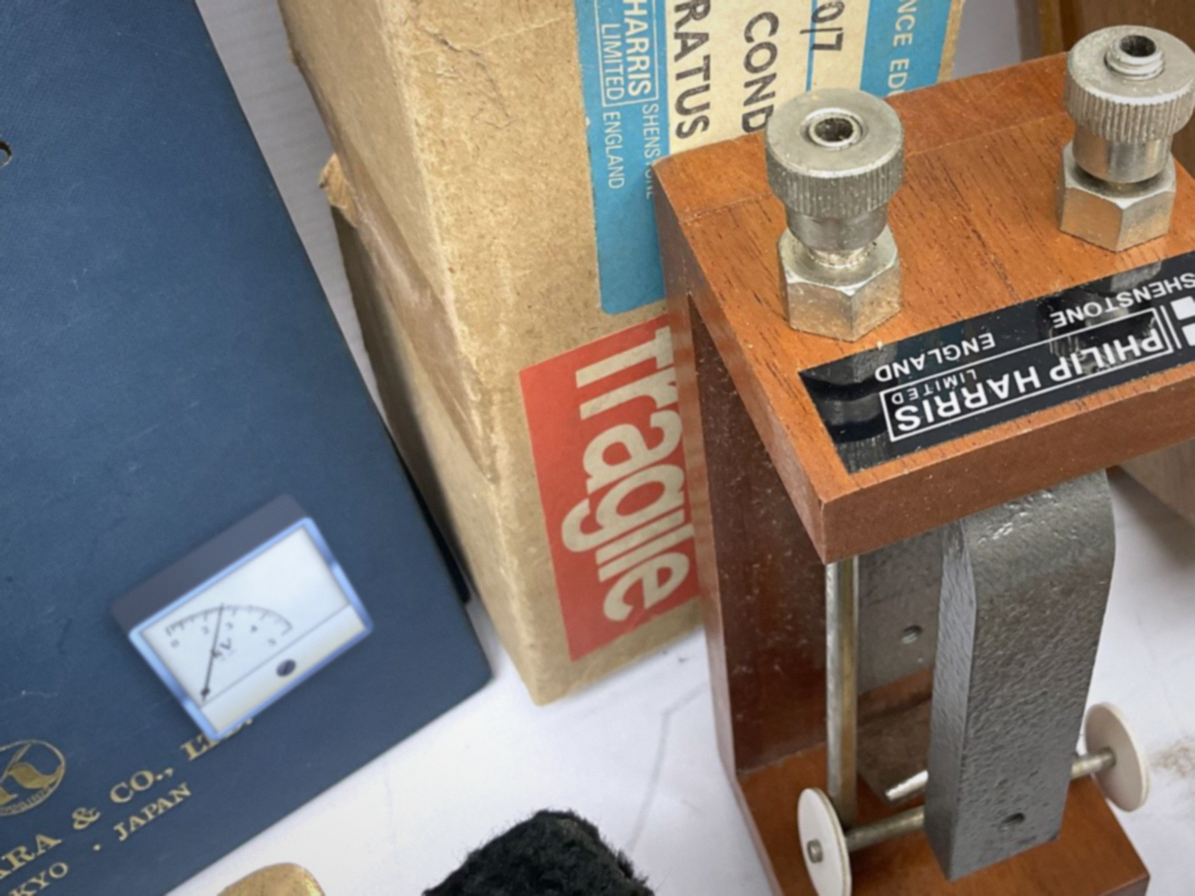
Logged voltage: value=2.5 unit=kV
